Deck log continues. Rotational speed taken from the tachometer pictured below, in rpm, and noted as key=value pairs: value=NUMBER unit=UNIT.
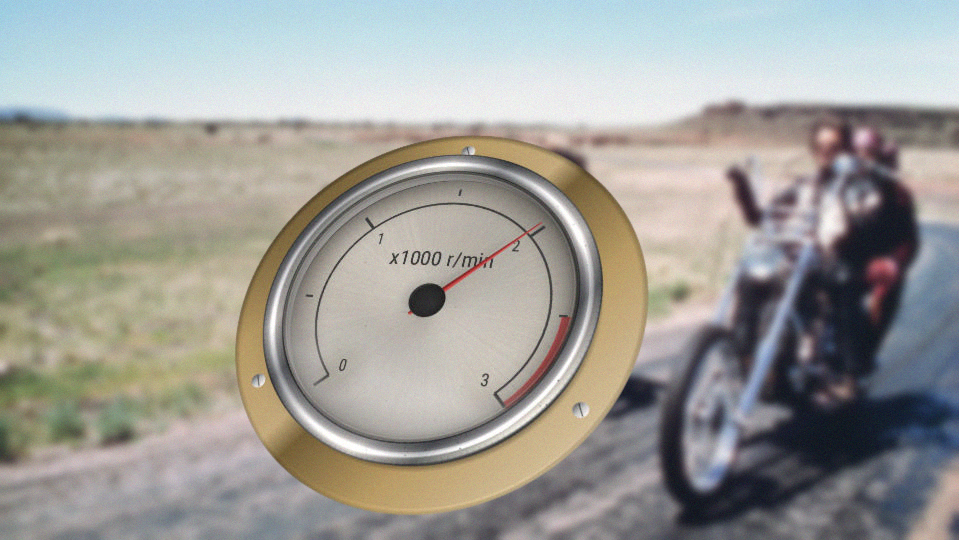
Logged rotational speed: value=2000 unit=rpm
